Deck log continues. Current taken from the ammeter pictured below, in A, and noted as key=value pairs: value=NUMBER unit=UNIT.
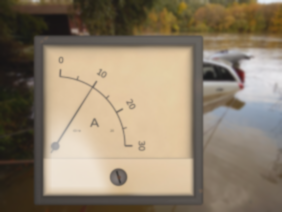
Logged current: value=10 unit=A
